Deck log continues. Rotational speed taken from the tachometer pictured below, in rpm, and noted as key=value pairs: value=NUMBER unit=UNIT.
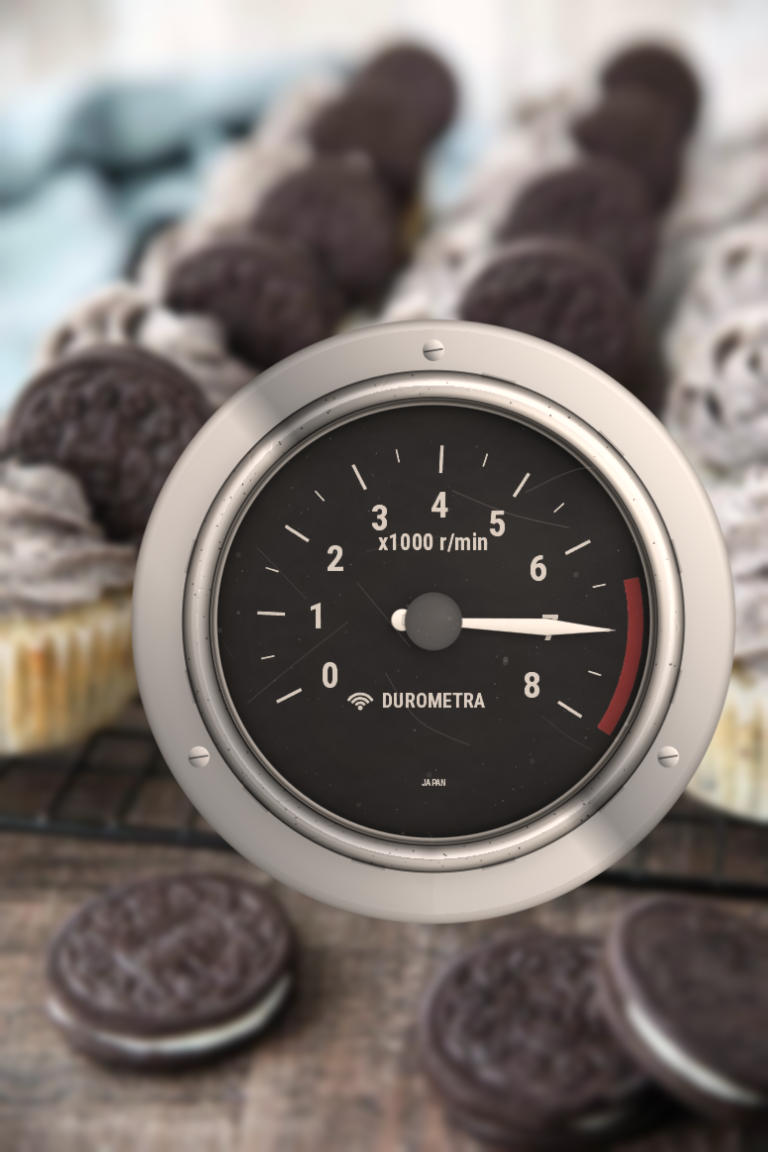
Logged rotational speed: value=7000 unit=rpm
